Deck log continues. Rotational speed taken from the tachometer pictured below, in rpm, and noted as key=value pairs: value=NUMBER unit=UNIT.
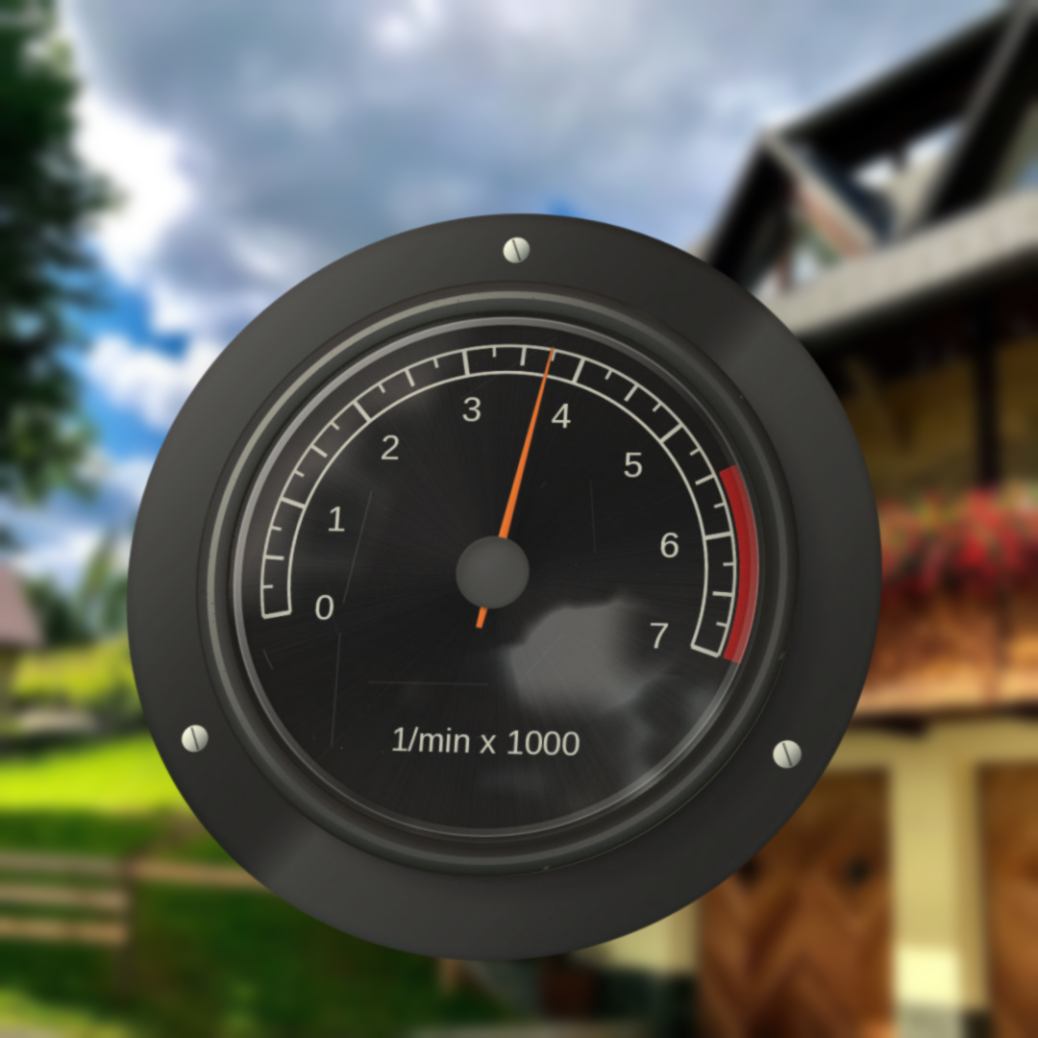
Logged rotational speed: value=3750 unit=rpm
